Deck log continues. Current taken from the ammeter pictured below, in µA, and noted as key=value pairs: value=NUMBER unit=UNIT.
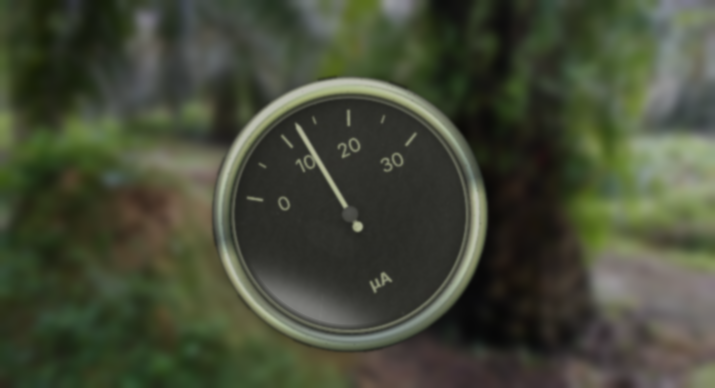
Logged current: value=12.5 unit=µA
